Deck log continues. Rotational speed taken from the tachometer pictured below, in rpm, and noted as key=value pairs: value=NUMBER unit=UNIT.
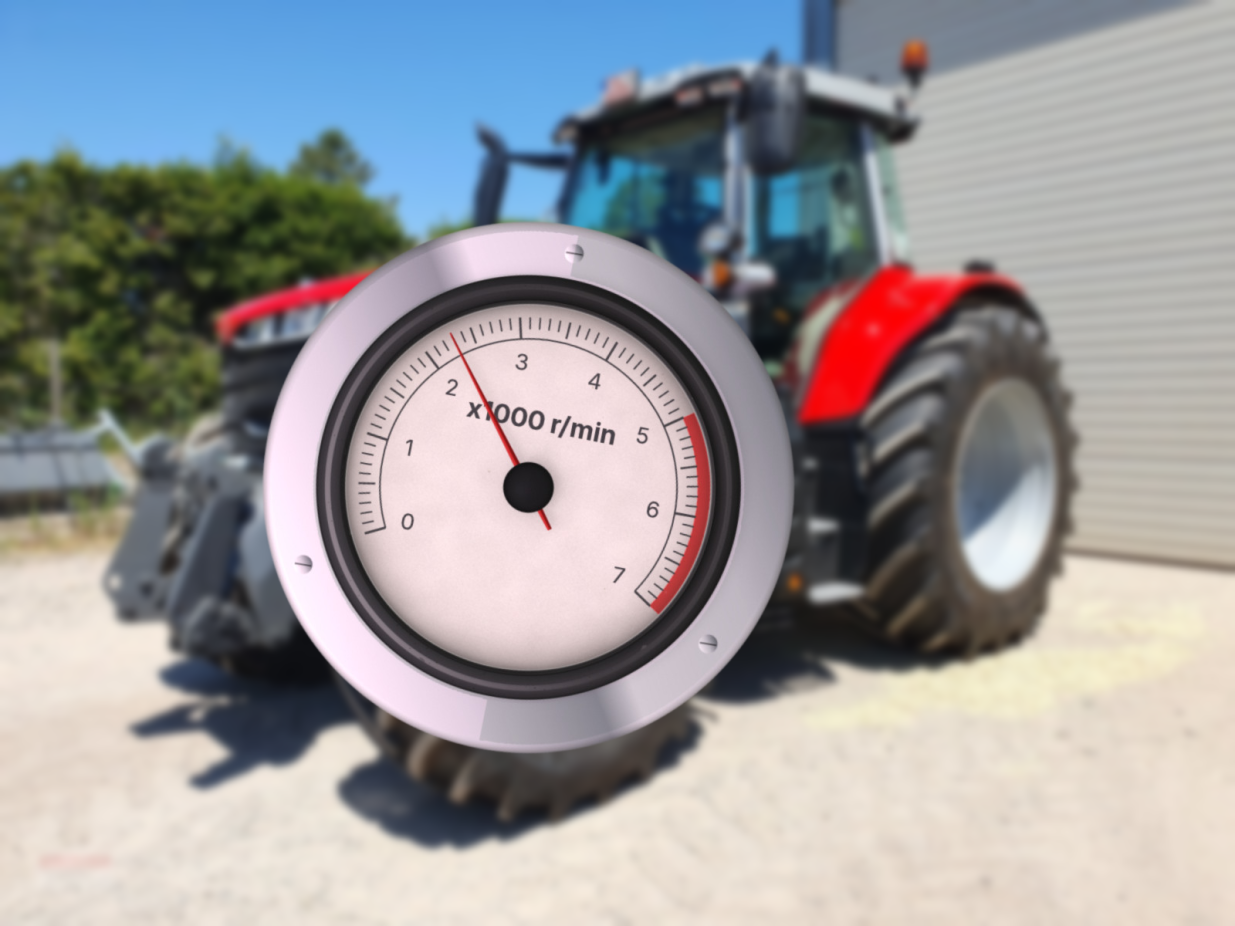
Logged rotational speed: value=2300 unit=rpm
